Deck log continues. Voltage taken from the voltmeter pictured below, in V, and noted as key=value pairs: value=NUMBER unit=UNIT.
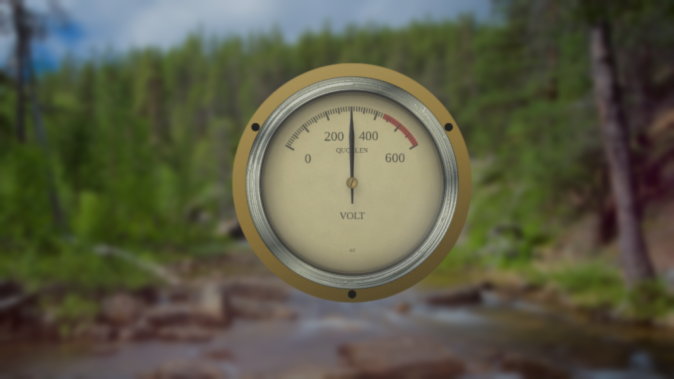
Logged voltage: value=300 unit=V
